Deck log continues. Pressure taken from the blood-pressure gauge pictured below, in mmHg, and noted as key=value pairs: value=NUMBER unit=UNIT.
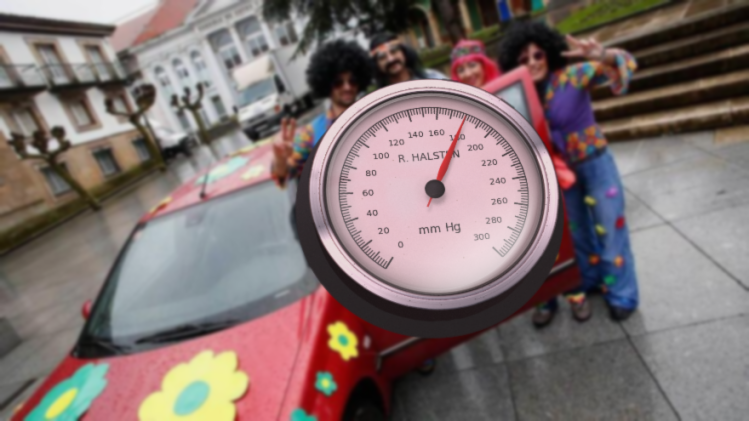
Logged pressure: value=180 unit=mmHg
